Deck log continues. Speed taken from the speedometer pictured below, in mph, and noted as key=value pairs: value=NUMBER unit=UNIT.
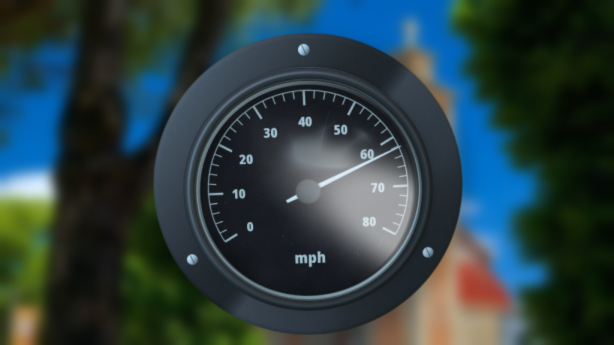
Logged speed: value=62 unit=mph
